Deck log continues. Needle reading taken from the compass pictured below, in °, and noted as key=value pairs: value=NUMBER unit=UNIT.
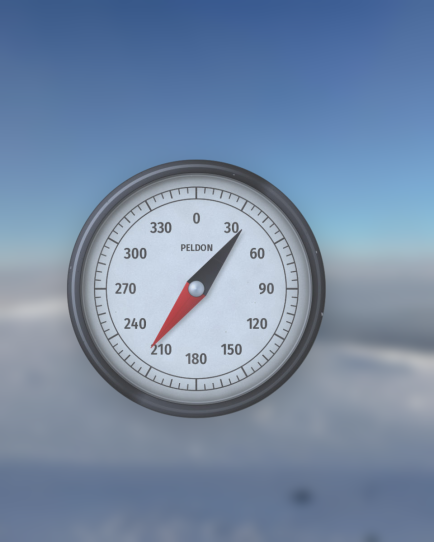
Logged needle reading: value=217.5 unit=°
